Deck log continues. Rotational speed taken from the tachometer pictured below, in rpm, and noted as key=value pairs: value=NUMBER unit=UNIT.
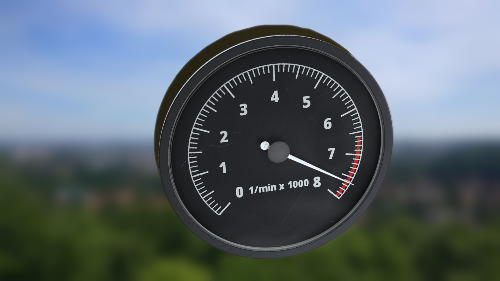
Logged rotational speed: value=7600 unit=rpm
